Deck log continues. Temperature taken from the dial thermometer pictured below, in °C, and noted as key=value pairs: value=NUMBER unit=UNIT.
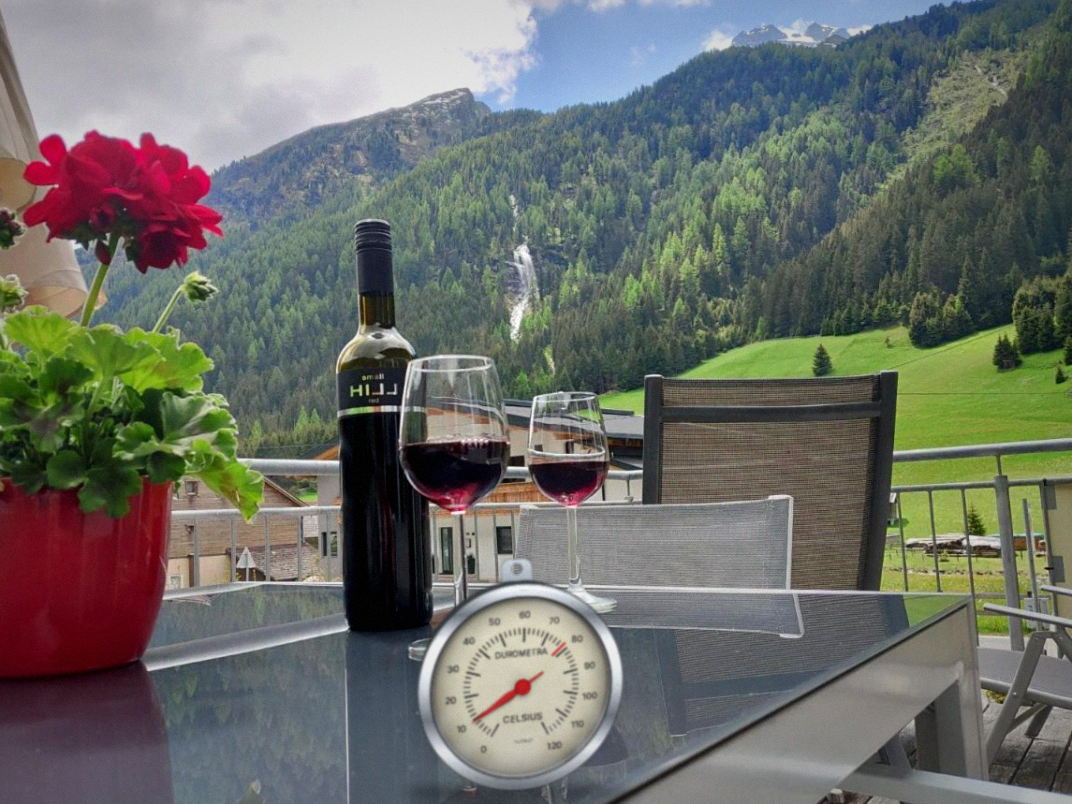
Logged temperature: value=10 unit=°C
